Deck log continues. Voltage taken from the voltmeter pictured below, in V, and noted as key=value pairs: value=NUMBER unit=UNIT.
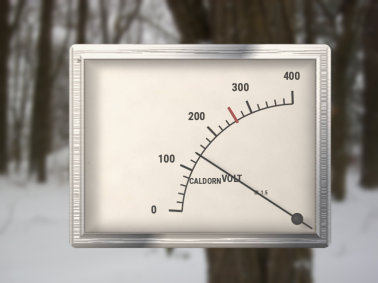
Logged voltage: value=140 unit=V
